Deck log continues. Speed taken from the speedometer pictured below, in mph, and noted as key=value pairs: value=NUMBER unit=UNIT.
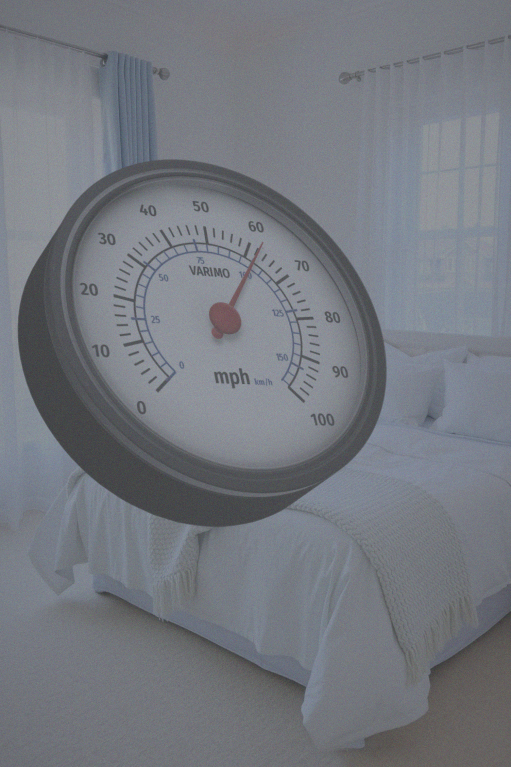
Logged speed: value=62 unit=mph
